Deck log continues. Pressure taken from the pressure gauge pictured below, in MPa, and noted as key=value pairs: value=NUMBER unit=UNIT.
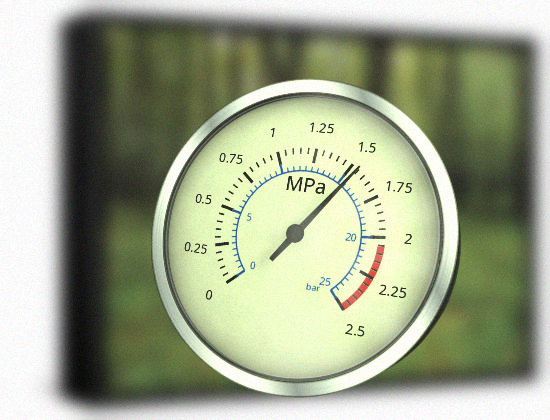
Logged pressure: value=1.55 unit=MPa
